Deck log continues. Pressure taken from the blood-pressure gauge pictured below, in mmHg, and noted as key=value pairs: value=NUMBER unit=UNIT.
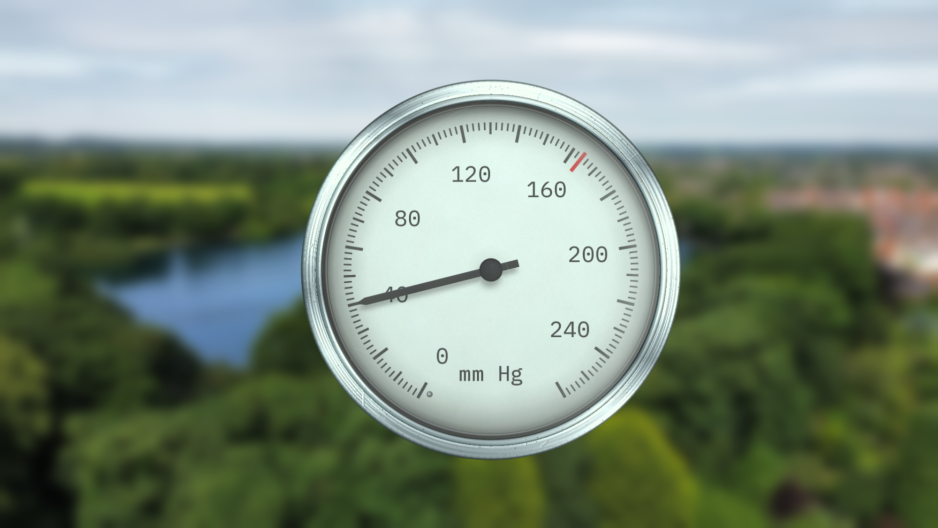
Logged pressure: value=40 unit=mmHg
